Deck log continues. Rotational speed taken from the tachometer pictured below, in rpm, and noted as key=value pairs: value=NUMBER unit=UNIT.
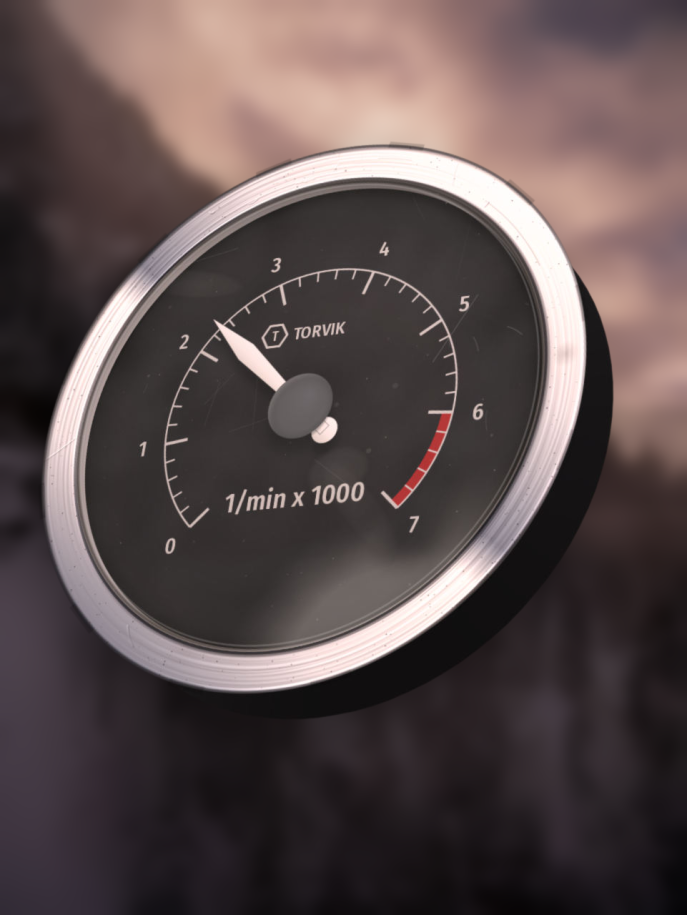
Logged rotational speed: value=2300 unit=rpm
